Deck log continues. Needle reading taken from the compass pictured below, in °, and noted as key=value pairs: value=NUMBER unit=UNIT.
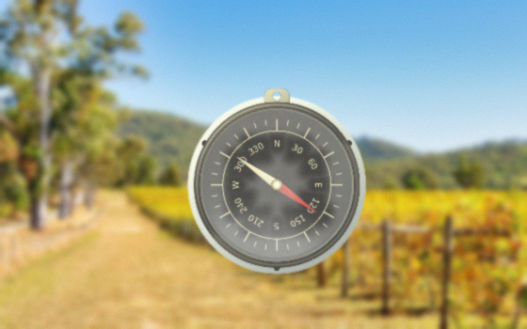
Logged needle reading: value=125 unit=°
